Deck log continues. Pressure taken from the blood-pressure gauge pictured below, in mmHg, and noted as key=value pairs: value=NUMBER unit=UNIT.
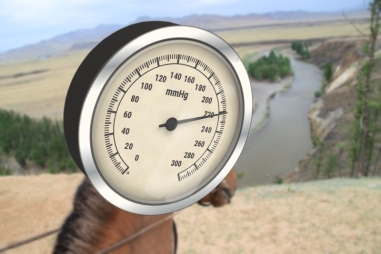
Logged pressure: value=220 unit=mmHg
